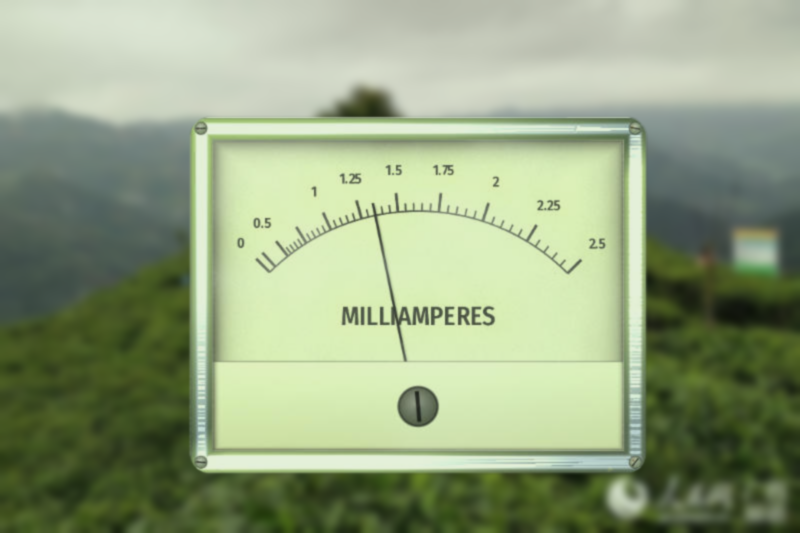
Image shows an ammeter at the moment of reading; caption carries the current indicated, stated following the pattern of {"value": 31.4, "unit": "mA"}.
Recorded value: {"value": 1.35, "unit": "mA"}
